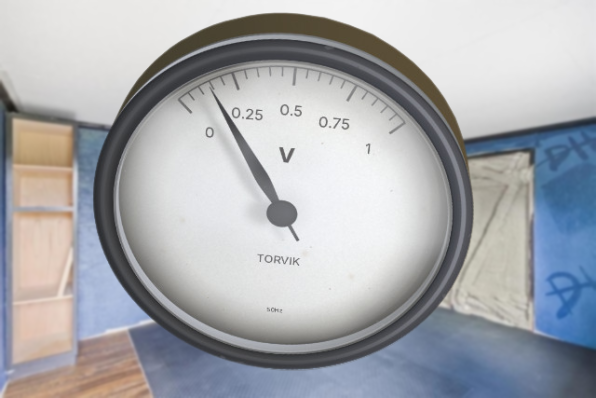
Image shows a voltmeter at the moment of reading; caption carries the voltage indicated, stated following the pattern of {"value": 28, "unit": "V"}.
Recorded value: {"value": 0.15, "unit": "V"}
